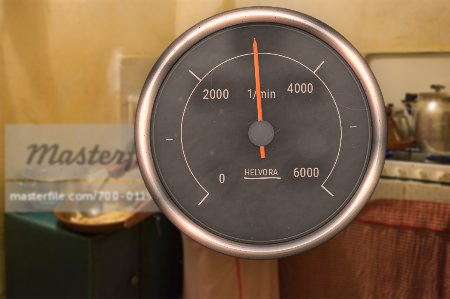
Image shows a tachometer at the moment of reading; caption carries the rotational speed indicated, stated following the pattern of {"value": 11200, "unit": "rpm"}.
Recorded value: {"value": 3000, "unit": "rpm"}
